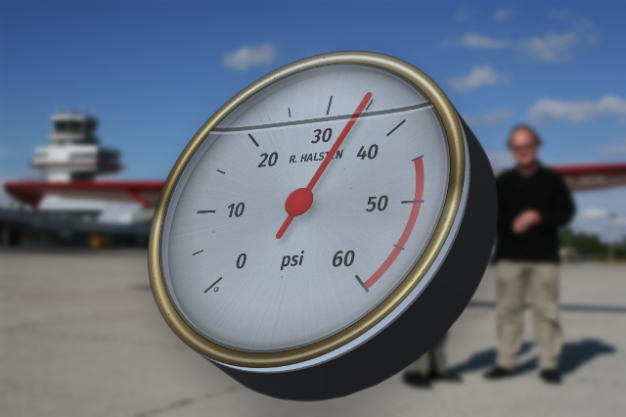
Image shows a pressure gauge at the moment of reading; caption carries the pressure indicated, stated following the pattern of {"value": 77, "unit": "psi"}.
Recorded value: {"value": 35, "unit": "psi"}
